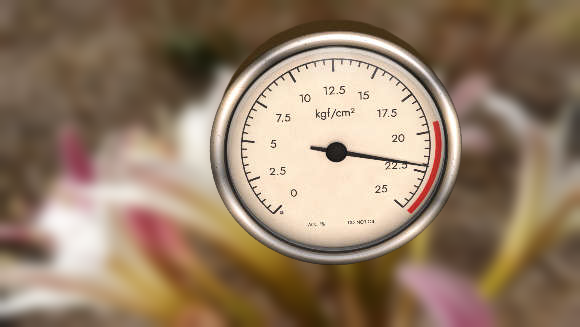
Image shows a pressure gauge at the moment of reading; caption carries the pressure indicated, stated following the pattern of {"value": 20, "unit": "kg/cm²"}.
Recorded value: {"value": 22, "unit": "kg/cm²"}
